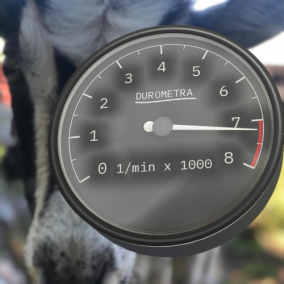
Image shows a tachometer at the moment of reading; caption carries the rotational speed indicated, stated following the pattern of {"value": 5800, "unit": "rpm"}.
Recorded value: {"value": 7250, "unit": "rpm"}
